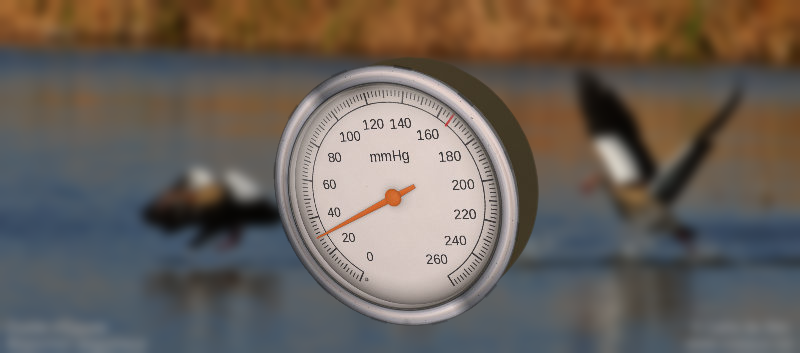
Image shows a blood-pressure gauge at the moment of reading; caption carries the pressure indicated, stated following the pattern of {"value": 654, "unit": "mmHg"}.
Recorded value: {"value": 30, "unit": "mmHg"}
